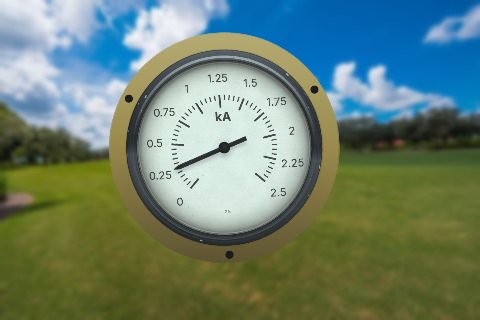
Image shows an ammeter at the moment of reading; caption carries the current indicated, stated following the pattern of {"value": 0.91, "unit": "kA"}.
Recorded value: {"value": 0.25, "unit": "kA"}
